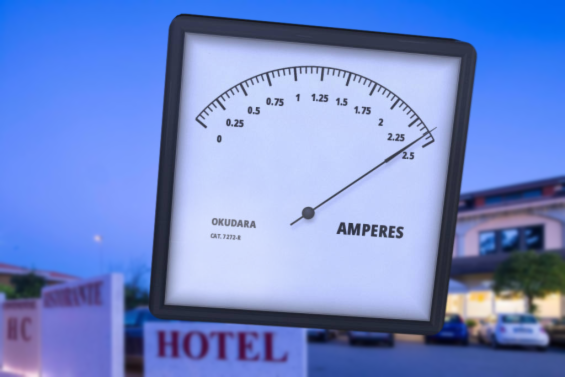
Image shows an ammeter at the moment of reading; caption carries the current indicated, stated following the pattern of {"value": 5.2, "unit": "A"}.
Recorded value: {"value": 2.4, "unit": "A"}
